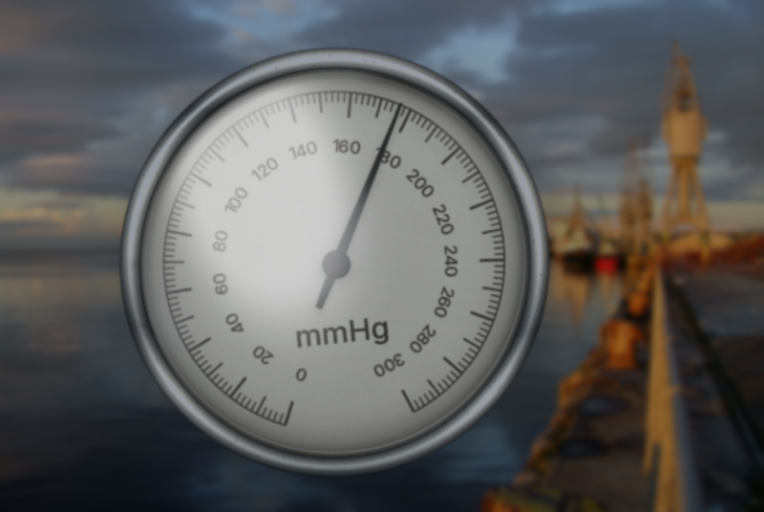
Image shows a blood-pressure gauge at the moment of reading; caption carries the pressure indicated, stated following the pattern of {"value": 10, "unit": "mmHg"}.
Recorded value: {"value": 176, "unit": "mmHg"}
